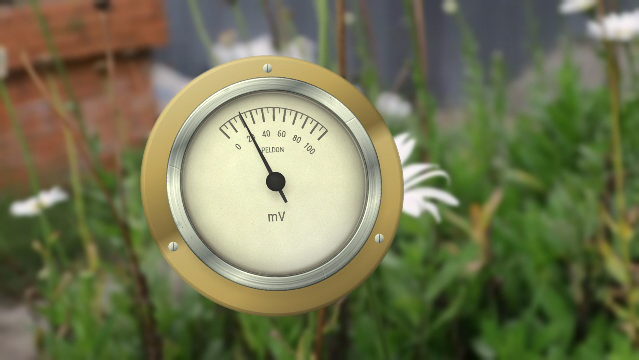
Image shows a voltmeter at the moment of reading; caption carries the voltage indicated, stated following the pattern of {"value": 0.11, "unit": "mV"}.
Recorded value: {"value": 20, "unit": "mV"}
